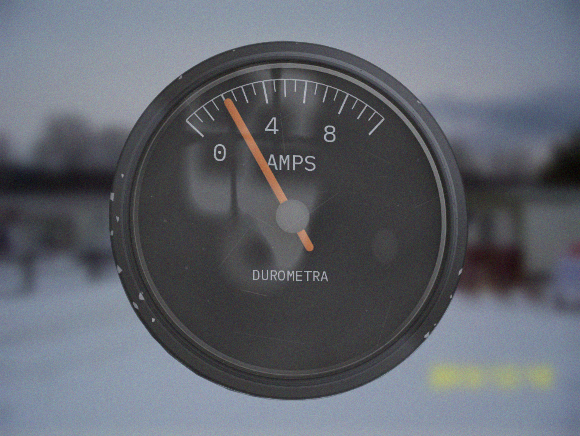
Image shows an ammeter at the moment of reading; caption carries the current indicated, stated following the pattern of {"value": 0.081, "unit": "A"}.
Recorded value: {"value": 2, "unit": "A"}
